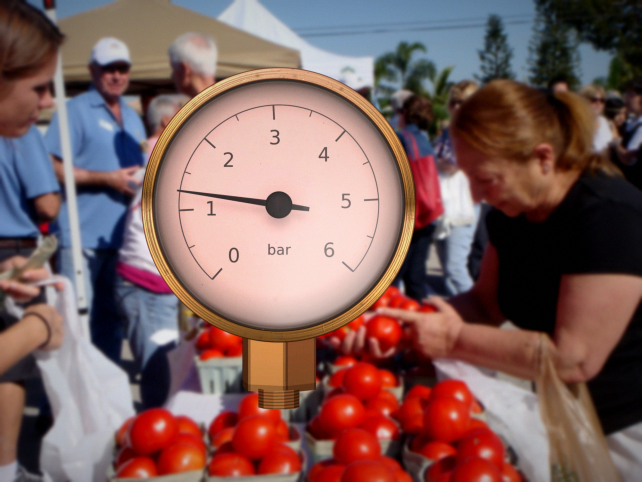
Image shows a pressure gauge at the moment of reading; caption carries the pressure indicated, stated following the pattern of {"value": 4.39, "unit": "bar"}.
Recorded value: {"value": 1.25, "unit": "bar"}
